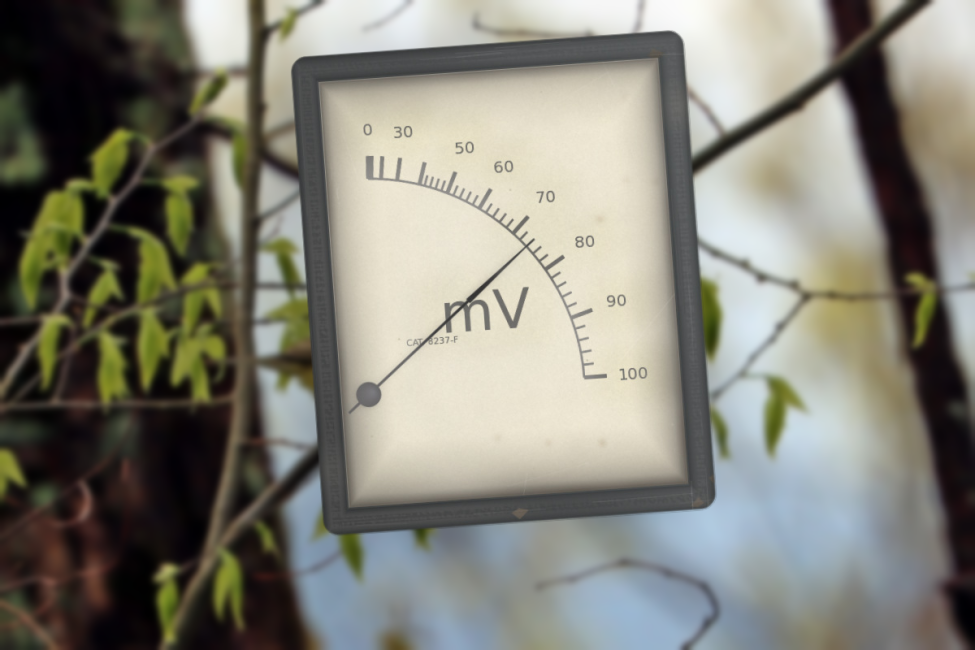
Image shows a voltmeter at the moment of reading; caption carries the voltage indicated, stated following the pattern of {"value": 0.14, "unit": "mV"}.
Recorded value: {"value": 74, "unit": "mV"}
